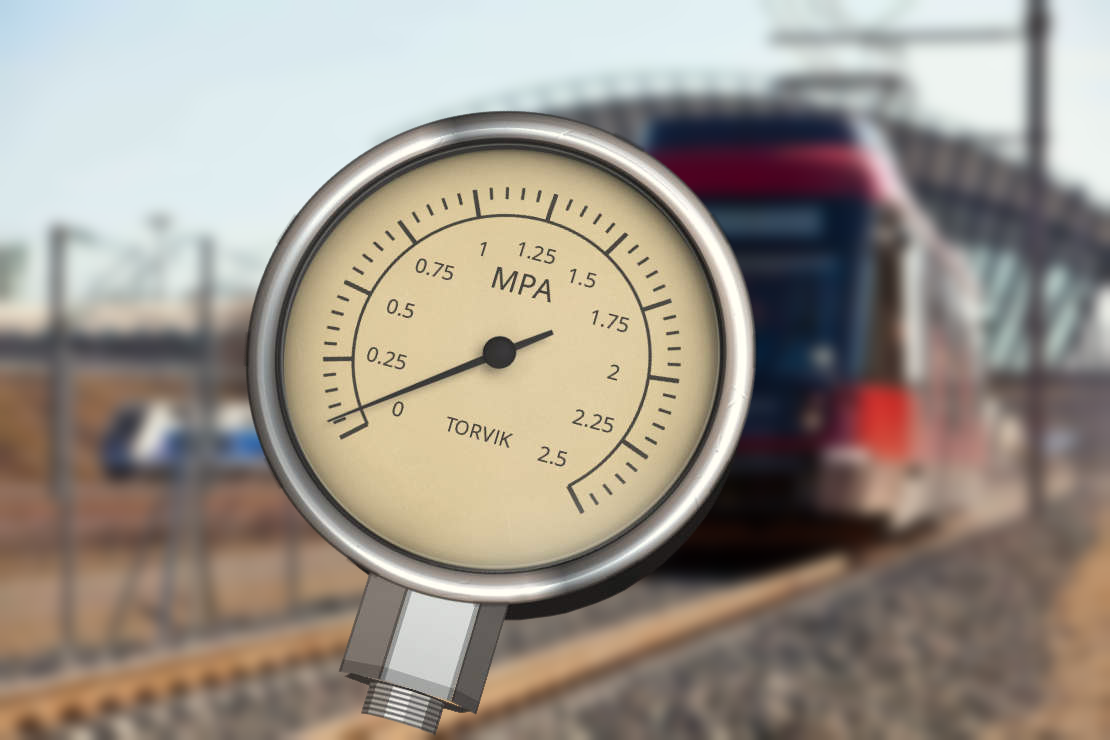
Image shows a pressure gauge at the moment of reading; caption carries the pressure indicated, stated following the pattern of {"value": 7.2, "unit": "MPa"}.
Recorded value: {"value": 0.05, "unit": "MPa"}
